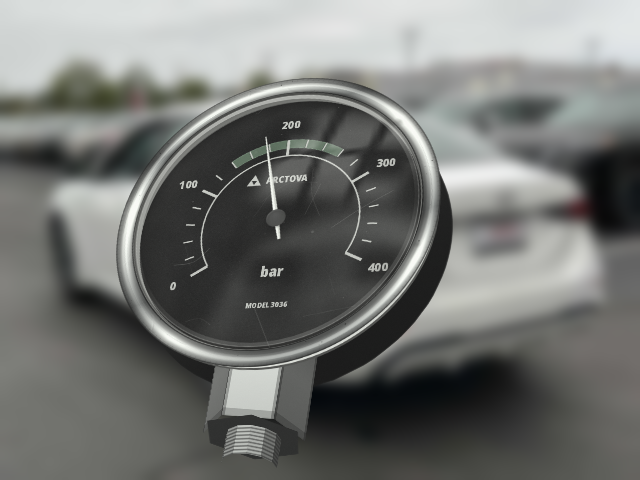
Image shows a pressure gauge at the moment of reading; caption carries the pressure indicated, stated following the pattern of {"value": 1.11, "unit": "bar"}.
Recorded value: {"value": 180, "unit": "bar"}
